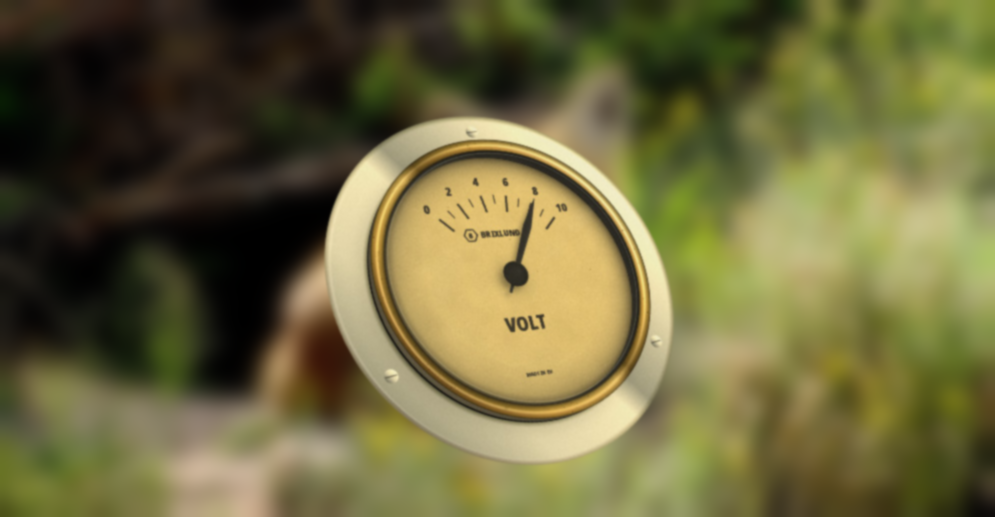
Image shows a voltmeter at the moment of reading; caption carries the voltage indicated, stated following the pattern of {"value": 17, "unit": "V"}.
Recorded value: {"value": 8, "unit": "V"}
